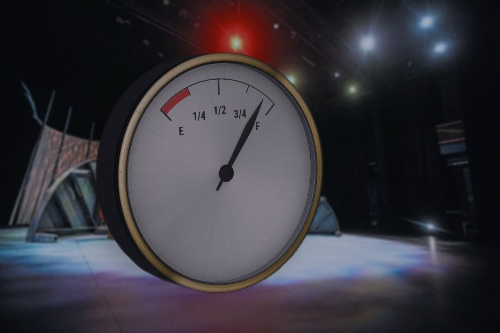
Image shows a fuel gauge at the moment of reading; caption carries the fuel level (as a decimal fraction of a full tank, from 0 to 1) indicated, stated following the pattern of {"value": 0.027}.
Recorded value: {"value": 0.875}
